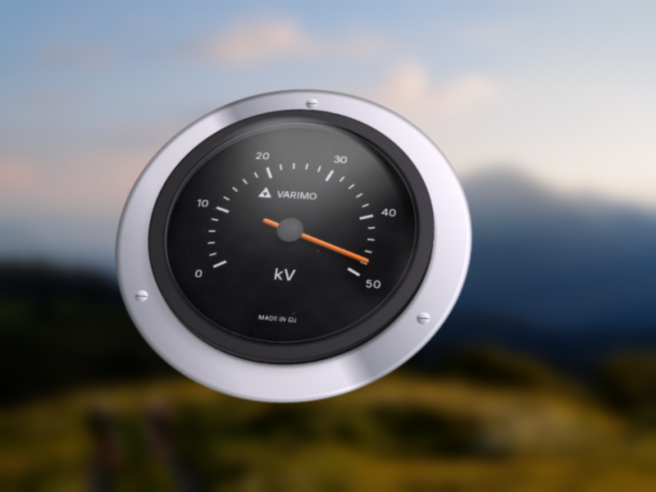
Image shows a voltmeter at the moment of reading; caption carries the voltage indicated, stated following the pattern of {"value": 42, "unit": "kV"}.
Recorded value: {"value": 48, "unit": "kV"}
